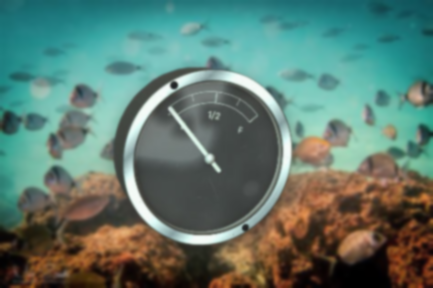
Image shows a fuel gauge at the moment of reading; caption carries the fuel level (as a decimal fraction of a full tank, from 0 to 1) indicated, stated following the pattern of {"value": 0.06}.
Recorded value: {"value": 0}
